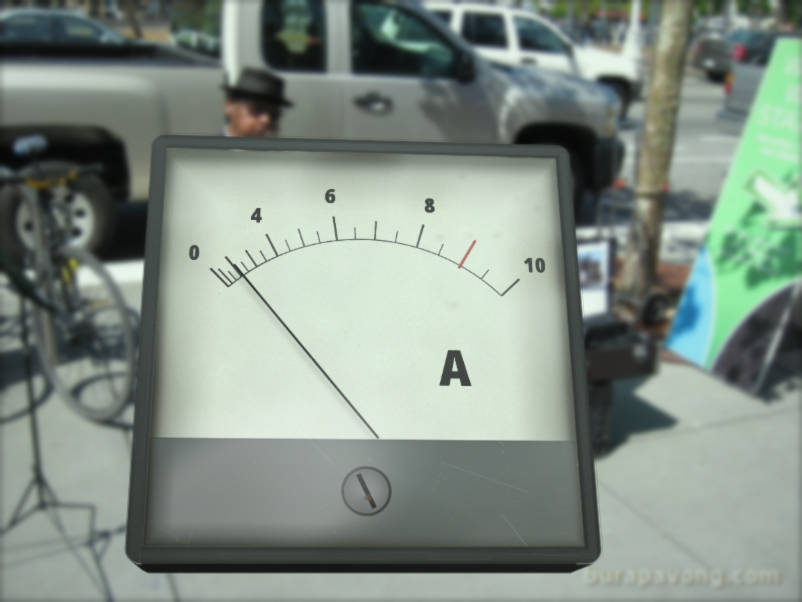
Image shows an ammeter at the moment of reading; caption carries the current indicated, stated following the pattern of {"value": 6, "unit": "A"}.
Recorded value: {"value": 2, "unit": "A"}
